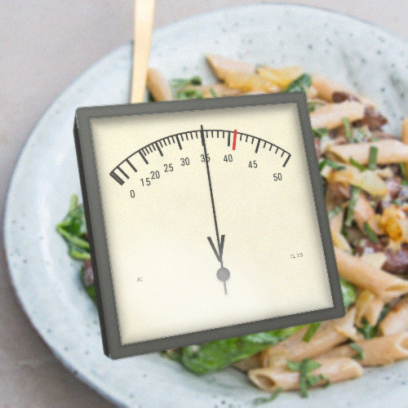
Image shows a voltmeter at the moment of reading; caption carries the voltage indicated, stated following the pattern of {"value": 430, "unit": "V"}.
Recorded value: {"value": 35, "unit": "V"}
